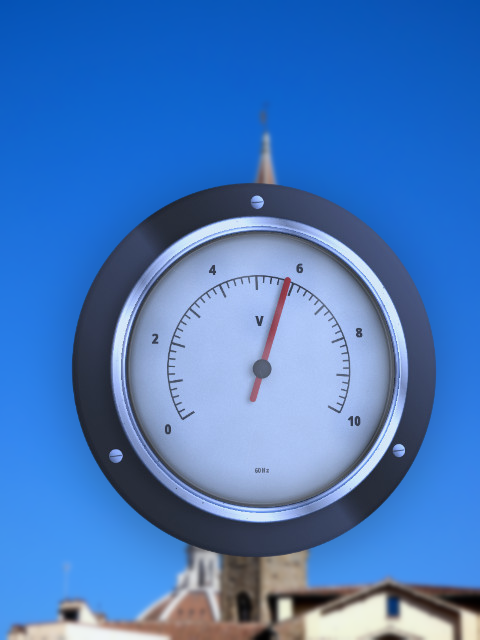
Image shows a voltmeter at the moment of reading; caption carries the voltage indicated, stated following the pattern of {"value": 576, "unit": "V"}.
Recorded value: {"value": 5.8, "unit": "V"}
